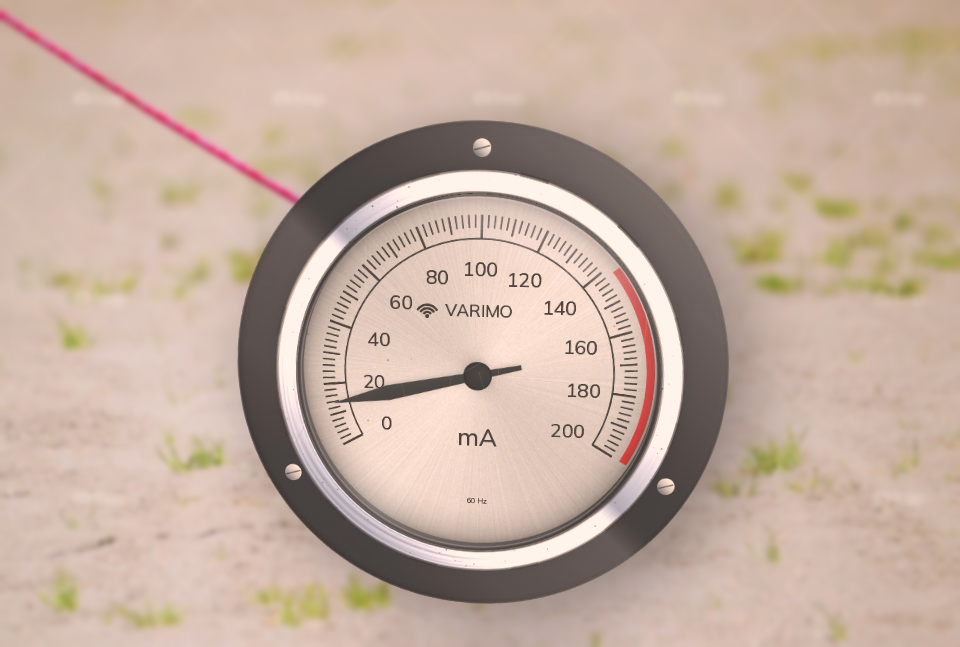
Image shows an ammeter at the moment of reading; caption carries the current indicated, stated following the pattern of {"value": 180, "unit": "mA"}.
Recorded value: {"value": 14, "unit": "mA"}
